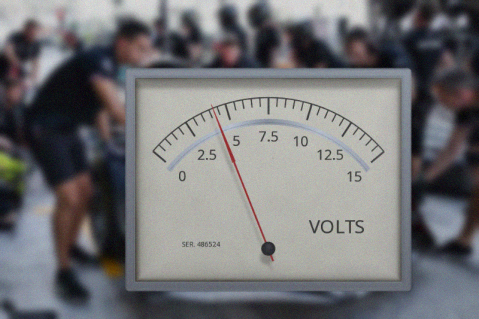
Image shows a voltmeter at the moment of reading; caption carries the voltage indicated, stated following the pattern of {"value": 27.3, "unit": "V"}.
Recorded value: {"value": 4.25, "unit": "V"}
